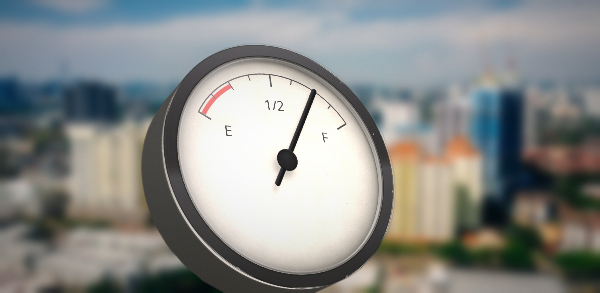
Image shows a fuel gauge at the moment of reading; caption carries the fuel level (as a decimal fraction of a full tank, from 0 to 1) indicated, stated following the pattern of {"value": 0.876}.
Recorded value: {"value": 0.75}
